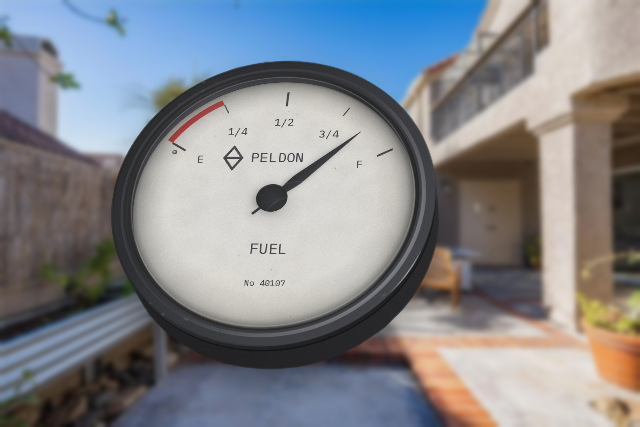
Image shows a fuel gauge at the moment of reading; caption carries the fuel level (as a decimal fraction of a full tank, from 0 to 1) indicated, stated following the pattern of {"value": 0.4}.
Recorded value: {"value": 0.875}
